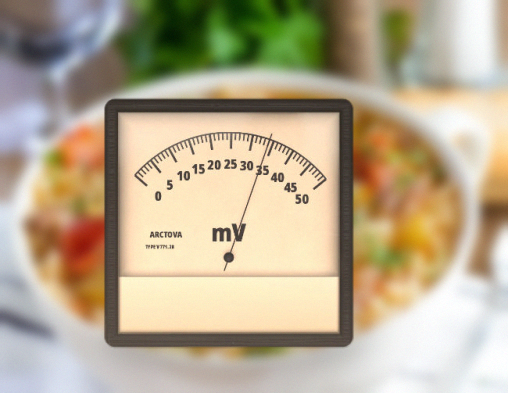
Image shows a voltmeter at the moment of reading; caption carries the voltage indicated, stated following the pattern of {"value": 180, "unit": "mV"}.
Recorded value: {"value": 34, "unit": "mV"}
